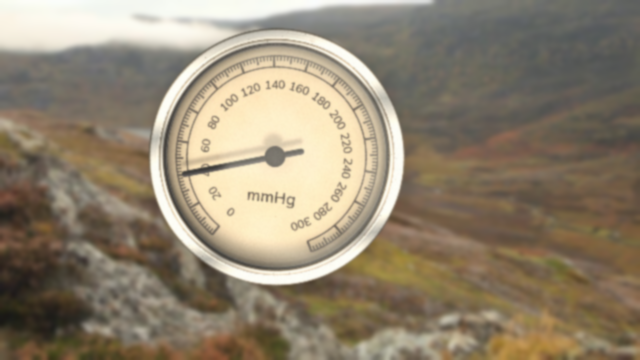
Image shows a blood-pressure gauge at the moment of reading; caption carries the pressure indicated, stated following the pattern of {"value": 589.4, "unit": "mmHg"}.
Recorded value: {"value": 40, "unit": "mmHg"}
